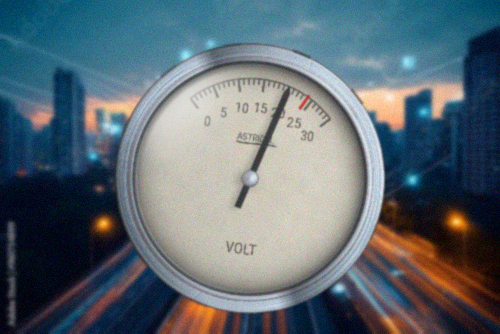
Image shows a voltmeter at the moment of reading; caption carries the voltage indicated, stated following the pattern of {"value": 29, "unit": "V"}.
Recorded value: {"value": 20, "unit": "V"}
